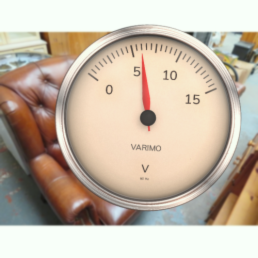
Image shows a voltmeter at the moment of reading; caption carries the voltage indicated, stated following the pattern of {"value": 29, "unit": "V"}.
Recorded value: {"value": 6, "unit": "V"}
